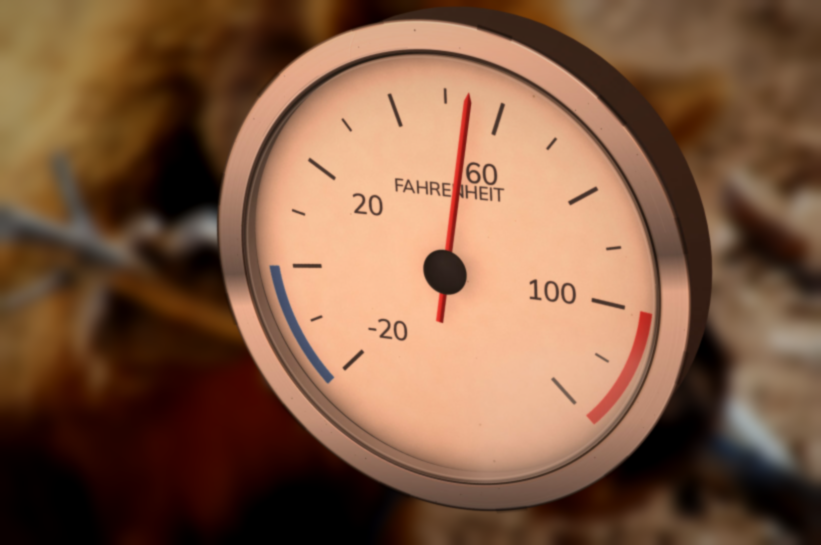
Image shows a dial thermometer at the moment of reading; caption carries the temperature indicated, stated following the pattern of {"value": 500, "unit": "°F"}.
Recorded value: {"value": 55, "unit": "°F"}
